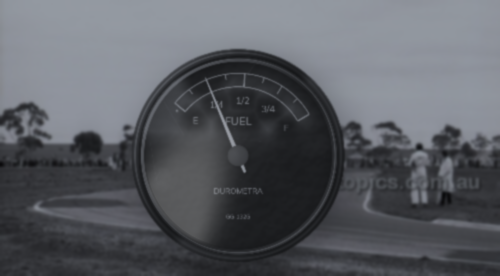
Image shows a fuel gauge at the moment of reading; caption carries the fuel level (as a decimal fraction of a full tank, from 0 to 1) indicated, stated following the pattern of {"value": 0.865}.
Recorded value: {"value": 0.25}
